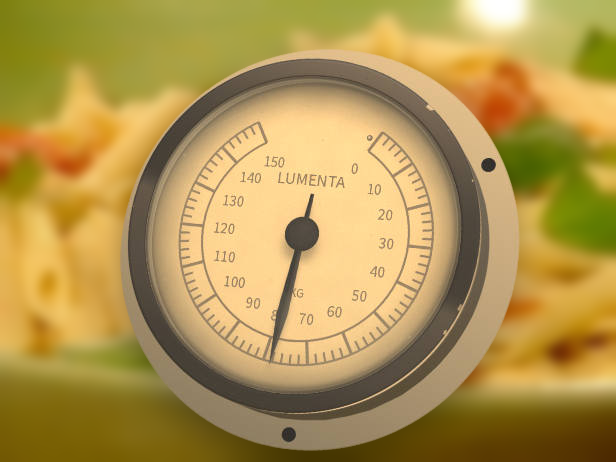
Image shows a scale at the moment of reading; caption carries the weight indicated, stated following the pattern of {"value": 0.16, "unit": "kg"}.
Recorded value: {"value": 78, "unit": "kg"}
